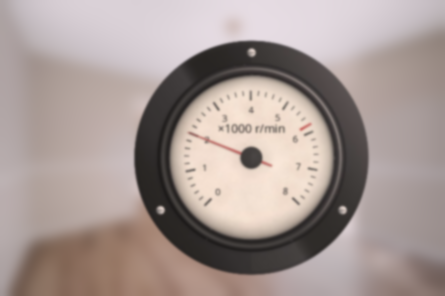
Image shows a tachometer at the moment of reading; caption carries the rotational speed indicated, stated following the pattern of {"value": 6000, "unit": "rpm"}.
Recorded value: {"value": 2000, "unit": "rpm"}
